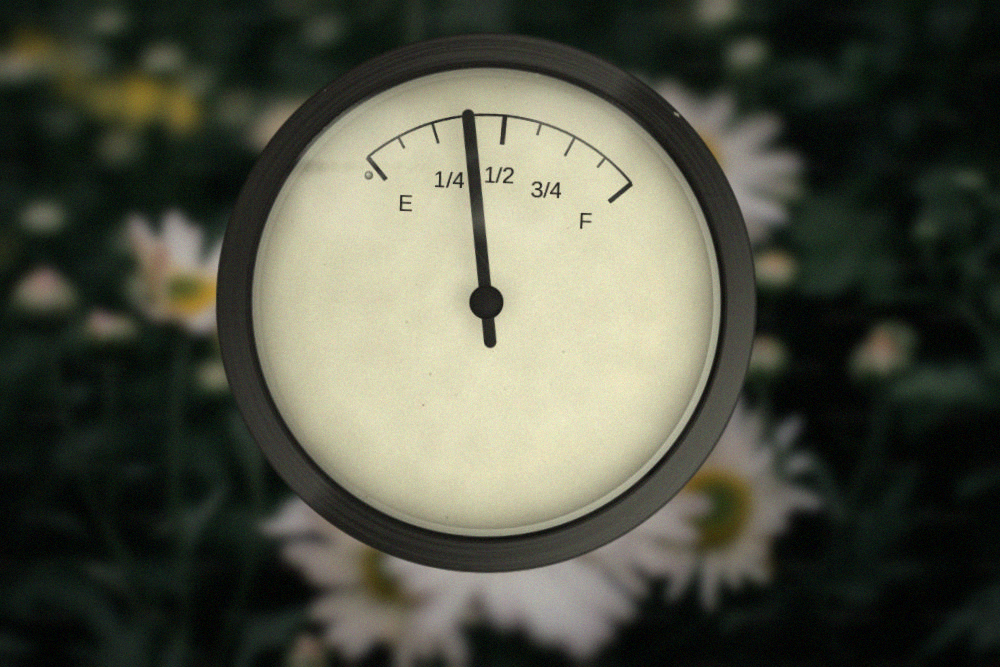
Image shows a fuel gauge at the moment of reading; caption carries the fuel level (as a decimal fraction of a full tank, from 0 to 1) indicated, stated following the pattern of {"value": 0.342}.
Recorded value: {"value": 0.375}
